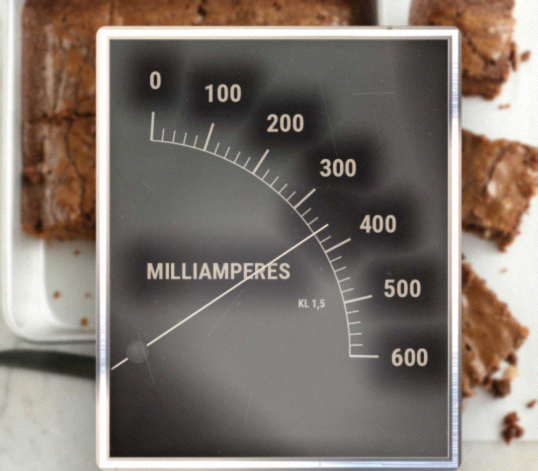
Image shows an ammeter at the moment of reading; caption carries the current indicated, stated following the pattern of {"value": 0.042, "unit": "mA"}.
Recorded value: {"value": 360, "unit": "mA"}
